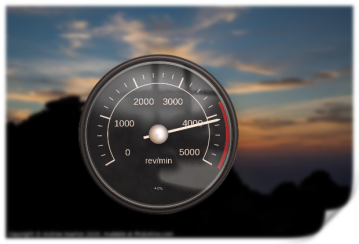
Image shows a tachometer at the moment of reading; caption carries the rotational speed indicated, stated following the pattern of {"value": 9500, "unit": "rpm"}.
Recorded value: {"value": 4100, "unit": "rpm"}
